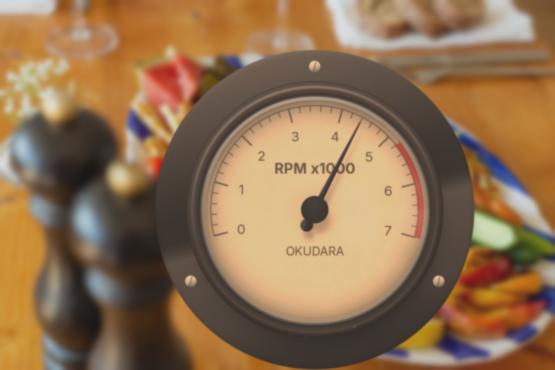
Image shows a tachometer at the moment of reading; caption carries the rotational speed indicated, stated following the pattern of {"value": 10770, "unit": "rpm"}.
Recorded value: {"value": 4400, "unit": "rpm"}
